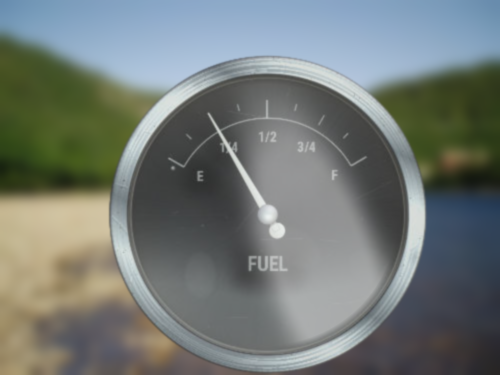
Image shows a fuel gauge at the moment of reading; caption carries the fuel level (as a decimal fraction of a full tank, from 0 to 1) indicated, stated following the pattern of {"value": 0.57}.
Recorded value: {"value": 0.25}
